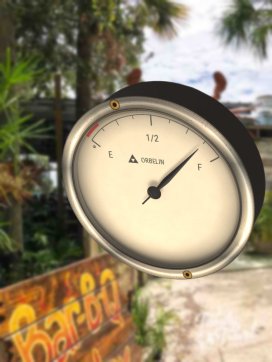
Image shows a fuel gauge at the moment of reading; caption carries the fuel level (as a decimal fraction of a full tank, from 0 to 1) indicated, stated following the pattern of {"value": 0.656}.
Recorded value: {"value": 0.875}
